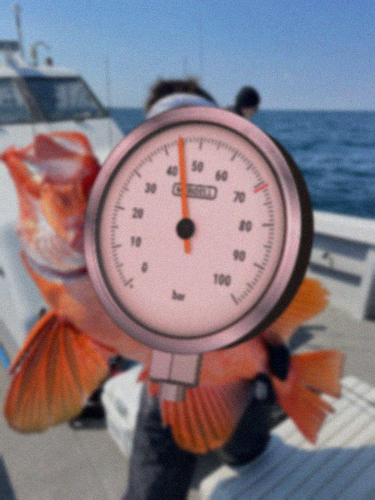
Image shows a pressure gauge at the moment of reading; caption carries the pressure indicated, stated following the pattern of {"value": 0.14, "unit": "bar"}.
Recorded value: {"value": 45, "unit": "bar"}
